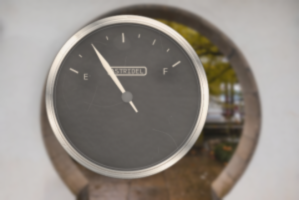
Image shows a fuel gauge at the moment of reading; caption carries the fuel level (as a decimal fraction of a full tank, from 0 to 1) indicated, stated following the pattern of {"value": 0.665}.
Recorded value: {"value": 0.25}
